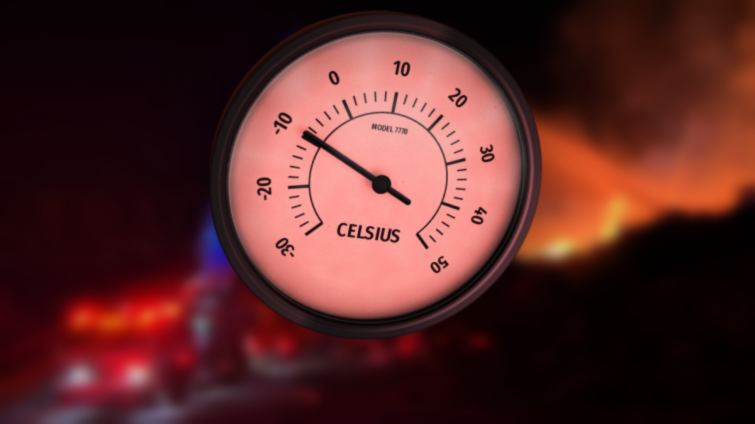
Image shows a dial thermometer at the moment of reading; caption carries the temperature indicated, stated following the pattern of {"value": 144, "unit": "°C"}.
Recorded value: {"value": -9, "unit": "°C"}
